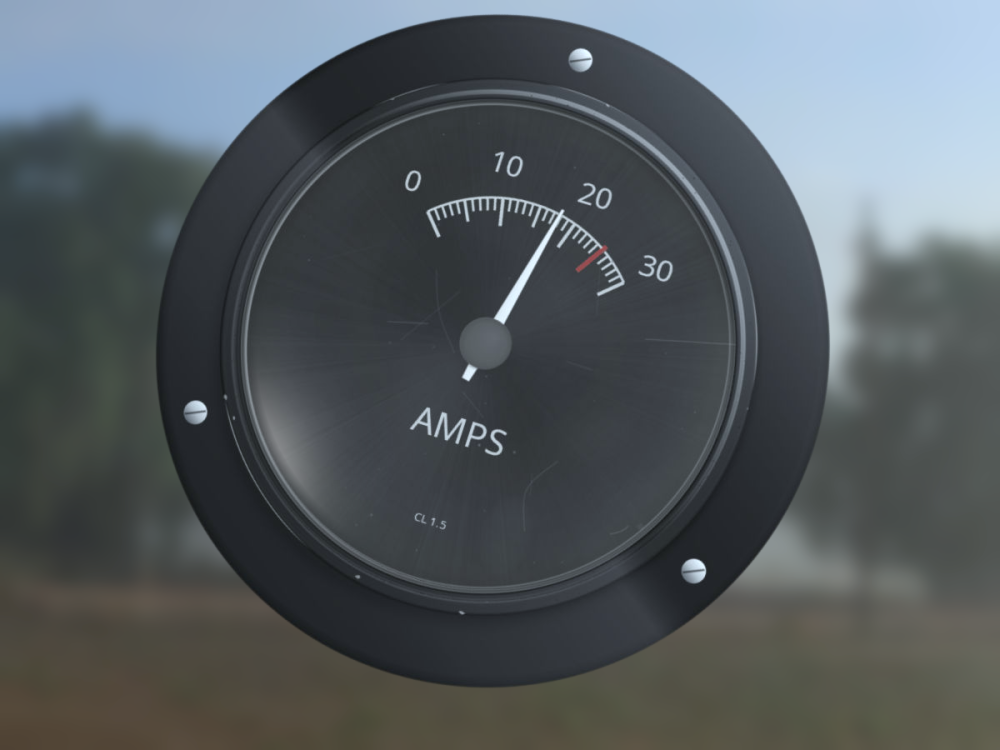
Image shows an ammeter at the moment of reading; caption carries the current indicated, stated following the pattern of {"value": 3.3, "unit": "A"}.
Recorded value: {"value": 18, "unit": "A"}
